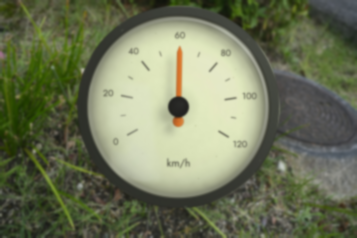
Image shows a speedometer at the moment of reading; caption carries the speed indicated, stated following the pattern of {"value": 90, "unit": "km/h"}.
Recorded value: {"value": 60, "unit": "km/h"}
